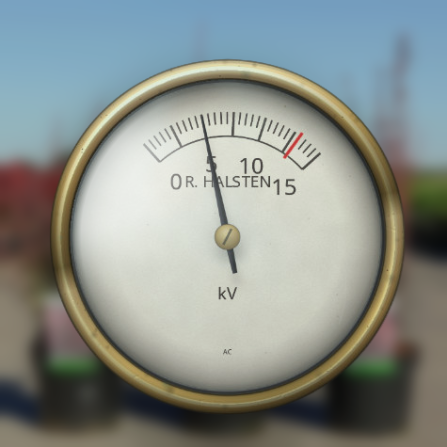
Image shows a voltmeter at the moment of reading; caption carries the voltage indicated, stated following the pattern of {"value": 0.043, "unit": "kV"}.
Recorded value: {"value": 5, "unit": "kV"}
